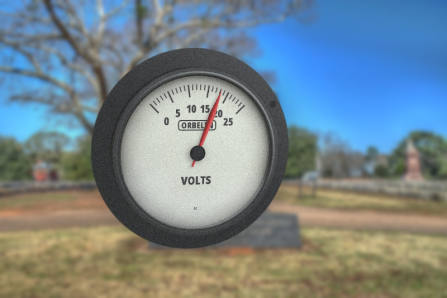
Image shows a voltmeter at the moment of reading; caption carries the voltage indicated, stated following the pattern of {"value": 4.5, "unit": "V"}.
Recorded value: {"value": 18, "unit": "V"}
